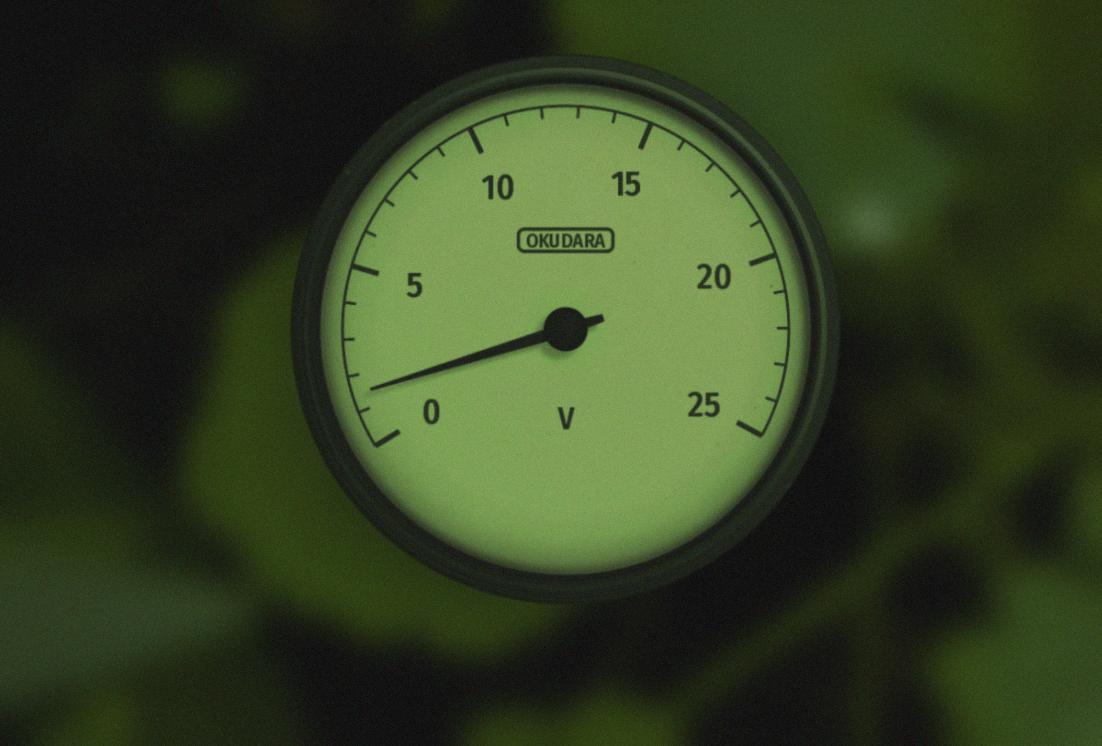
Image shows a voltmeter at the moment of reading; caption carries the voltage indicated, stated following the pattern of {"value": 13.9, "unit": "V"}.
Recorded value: {"value": 1.5, "unit": "V"}
